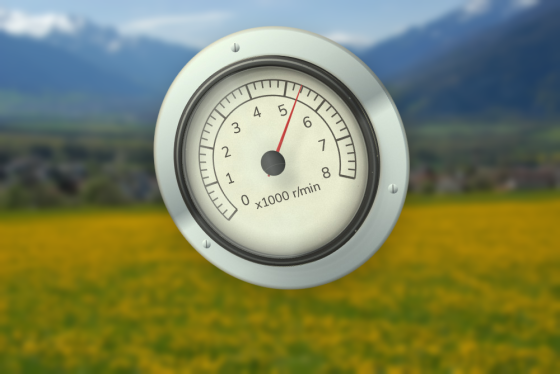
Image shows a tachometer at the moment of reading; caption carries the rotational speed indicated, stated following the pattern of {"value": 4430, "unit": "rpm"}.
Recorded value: {"value": 5400, "unit": "rpm"}
